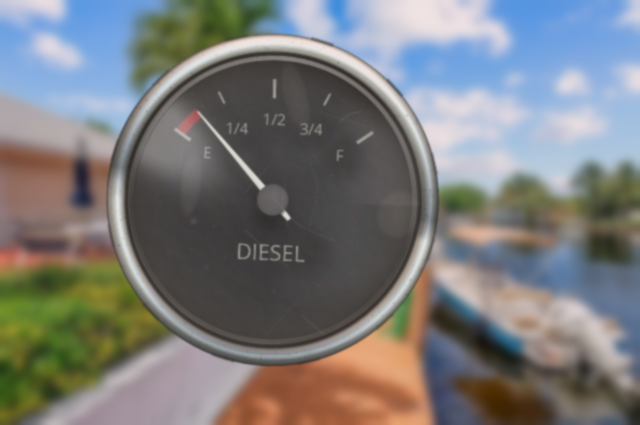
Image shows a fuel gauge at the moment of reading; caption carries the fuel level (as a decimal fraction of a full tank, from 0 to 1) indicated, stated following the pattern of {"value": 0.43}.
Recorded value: {"value": 0.125}
